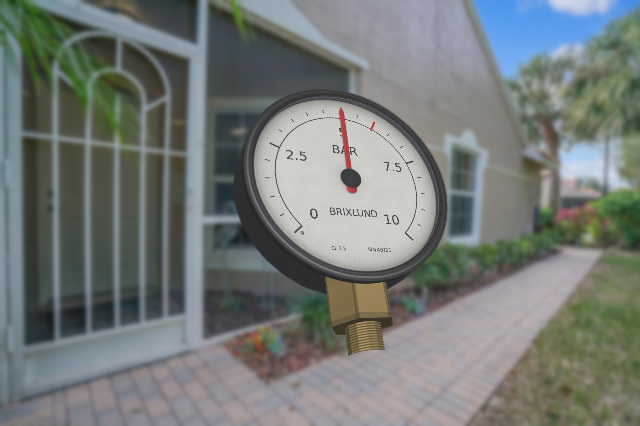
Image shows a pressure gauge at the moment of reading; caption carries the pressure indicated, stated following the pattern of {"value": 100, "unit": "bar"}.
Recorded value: {"value": 5, "unit": "bar"}
